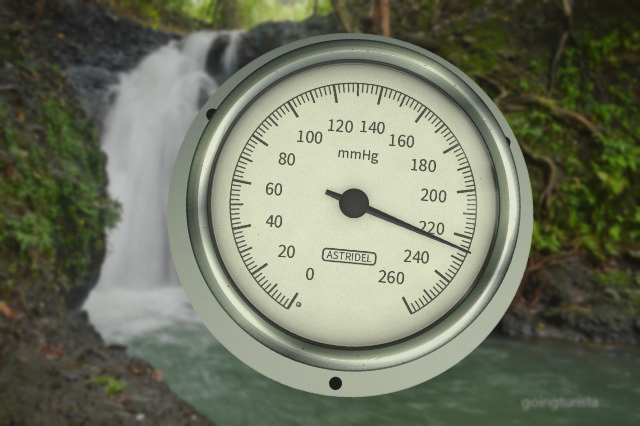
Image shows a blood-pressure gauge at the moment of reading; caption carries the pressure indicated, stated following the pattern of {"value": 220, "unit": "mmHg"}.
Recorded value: {"value": 226, "unit": "mmHg"}
